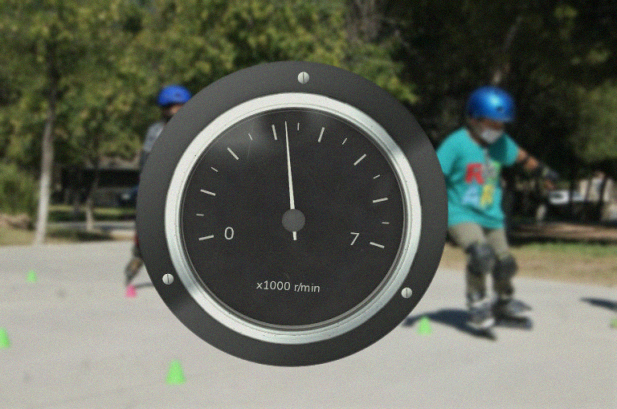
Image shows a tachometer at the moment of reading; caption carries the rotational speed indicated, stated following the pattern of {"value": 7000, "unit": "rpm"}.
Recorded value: {"value": 3250, "unit": "rpm"}
